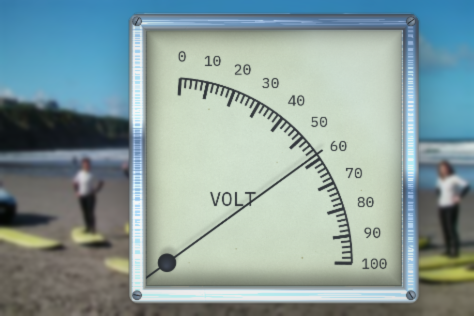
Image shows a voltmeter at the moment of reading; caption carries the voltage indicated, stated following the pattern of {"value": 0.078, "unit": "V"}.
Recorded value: {"value": 58, "unit": "V"}
